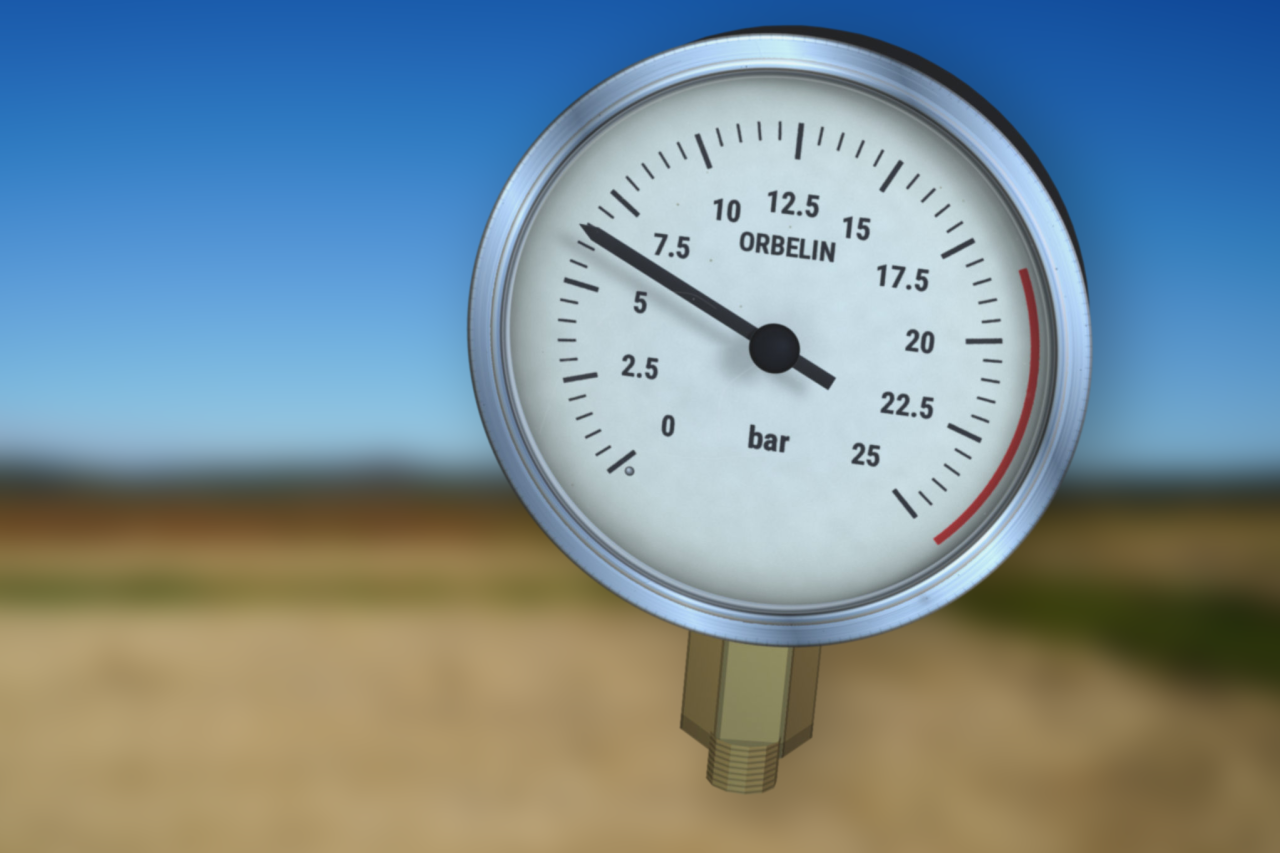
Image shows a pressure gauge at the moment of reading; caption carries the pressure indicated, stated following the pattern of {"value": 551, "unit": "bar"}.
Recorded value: {"value": 6.5, "unit": "bar"}
